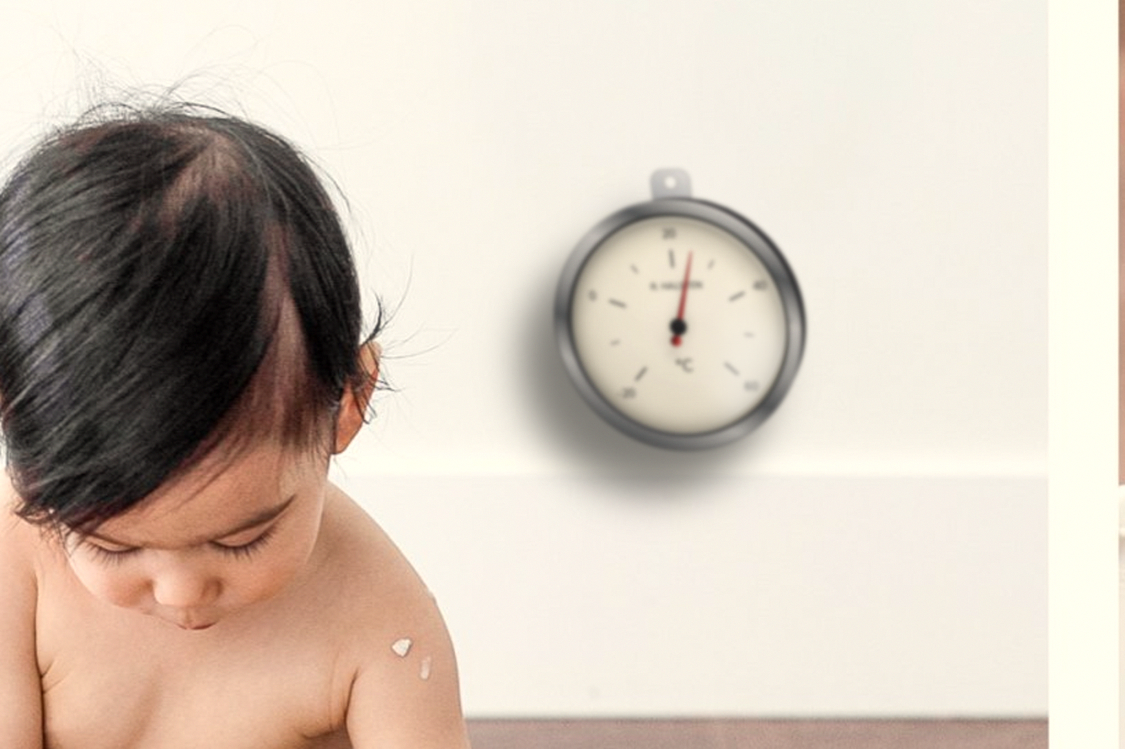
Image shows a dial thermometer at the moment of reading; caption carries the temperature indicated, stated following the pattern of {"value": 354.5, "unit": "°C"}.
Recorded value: {"value": 25, "unit": "°C"}
